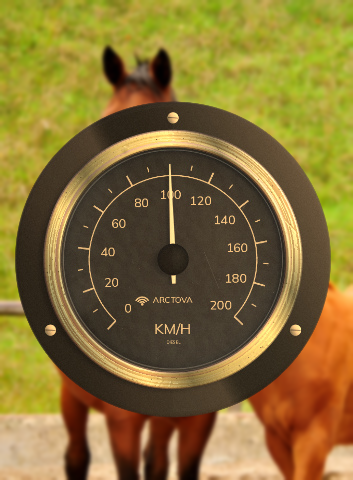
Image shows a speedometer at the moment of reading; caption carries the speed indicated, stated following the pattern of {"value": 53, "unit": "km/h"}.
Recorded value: {"value": 100, "unit": "km/h"}
